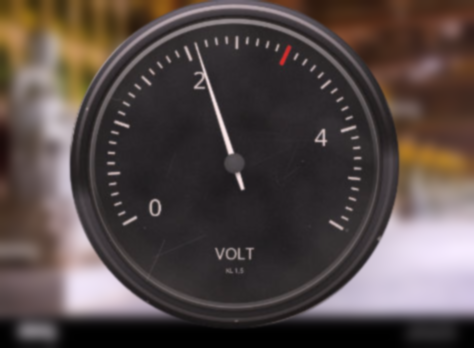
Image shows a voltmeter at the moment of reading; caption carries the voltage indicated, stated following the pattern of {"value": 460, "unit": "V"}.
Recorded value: {"value": 2.1, "unit": "V"}
